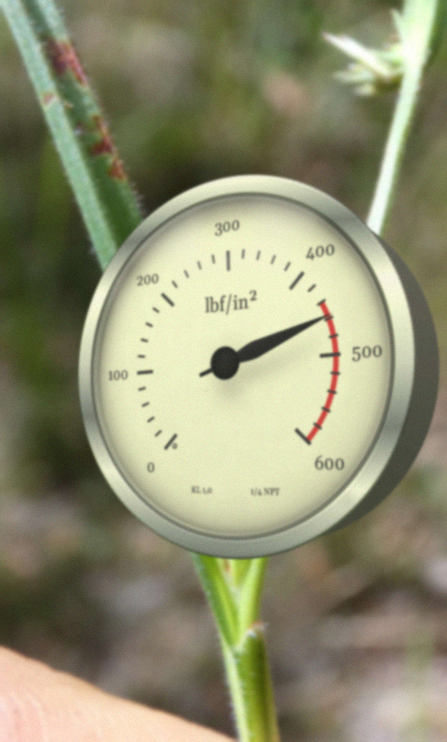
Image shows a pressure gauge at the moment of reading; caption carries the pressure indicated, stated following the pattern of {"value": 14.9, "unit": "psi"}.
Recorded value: {"value": 460, "unit": "psi"}
